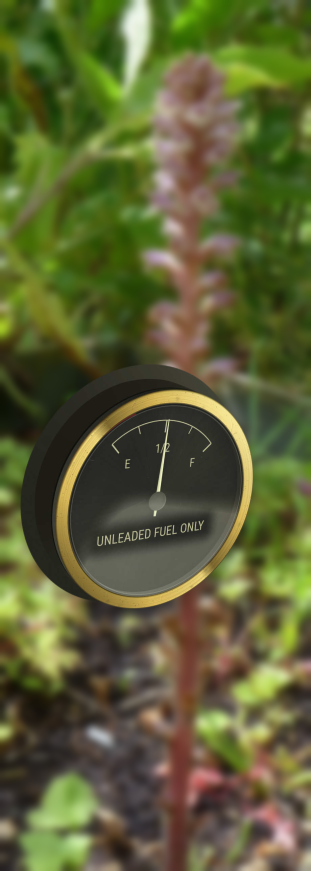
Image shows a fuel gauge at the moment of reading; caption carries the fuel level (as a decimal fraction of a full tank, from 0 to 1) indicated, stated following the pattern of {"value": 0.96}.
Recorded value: {"value": 0.5}
